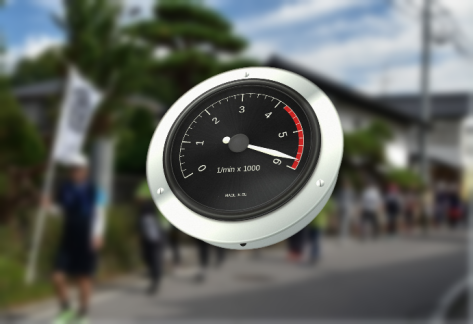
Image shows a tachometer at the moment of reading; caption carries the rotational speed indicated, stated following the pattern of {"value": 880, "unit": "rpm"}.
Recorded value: {"value": 5800, "unit": "rpm"}
